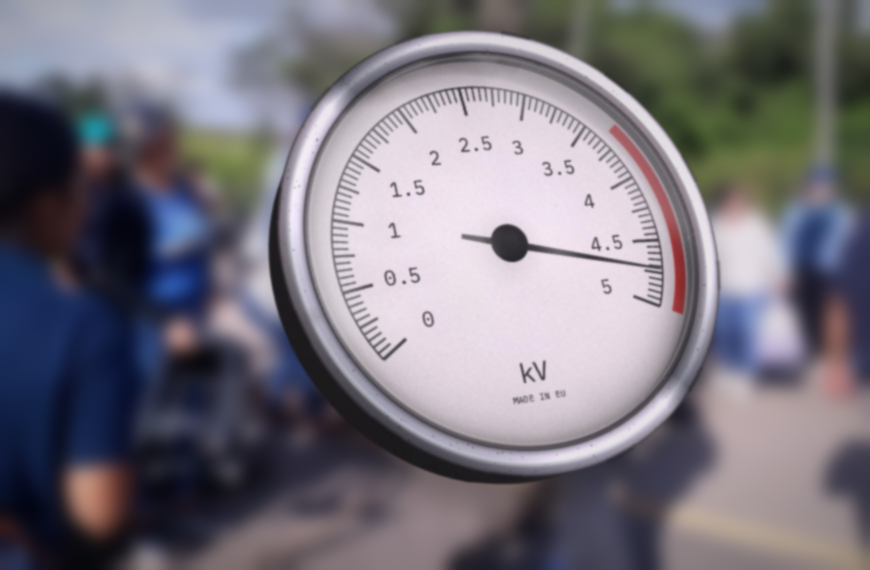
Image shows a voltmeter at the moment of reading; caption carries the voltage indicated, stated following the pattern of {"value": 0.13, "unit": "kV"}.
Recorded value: {"value": 4.75, "unit": "kV"}
